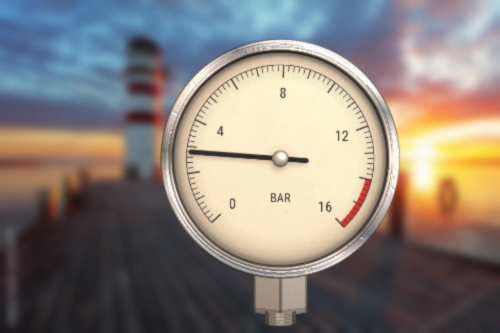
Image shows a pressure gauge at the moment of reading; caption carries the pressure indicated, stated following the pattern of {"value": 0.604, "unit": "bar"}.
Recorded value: {"value": 2.8, "unit": "bar"}
